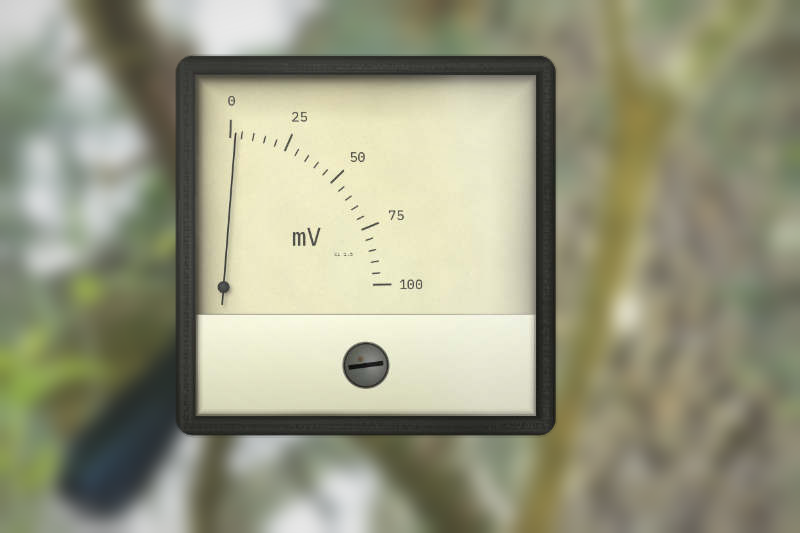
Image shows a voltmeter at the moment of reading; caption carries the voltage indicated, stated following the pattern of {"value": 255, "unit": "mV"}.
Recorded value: {"value": 2.5, "unit": "mV"}
